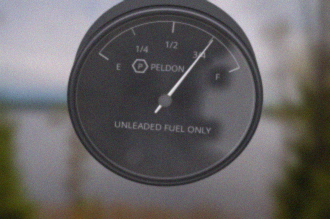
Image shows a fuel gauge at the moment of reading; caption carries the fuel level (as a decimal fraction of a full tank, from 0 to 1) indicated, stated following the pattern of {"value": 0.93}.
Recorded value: {"value": 0.75}
